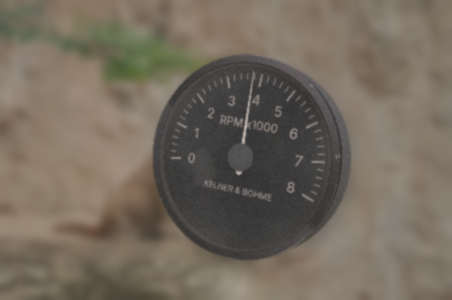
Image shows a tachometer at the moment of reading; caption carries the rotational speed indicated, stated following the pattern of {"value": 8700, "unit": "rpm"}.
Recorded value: {"value": 3800, "unit": "rpm"}
